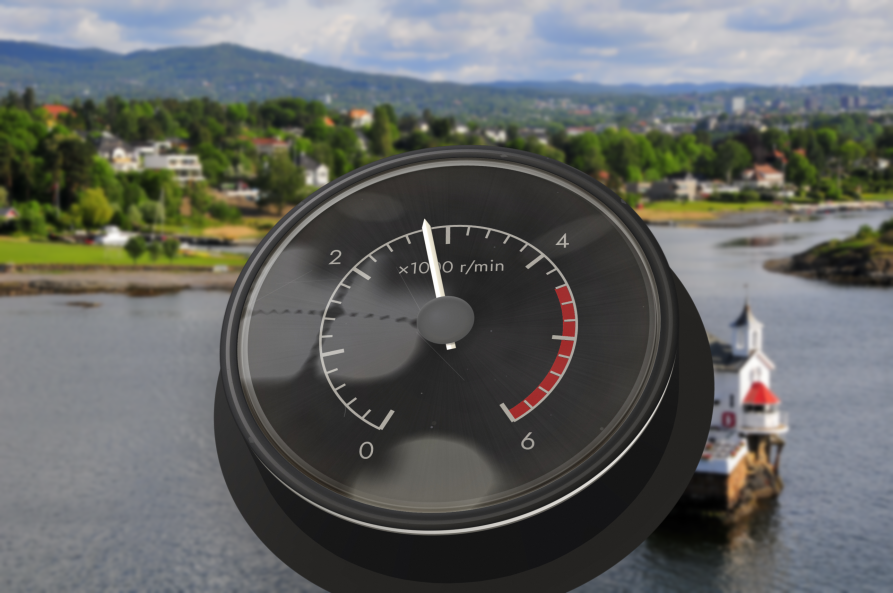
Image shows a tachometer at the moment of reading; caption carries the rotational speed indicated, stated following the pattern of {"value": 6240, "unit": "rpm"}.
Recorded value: {"value": 2800, "unit": "rpm"}
